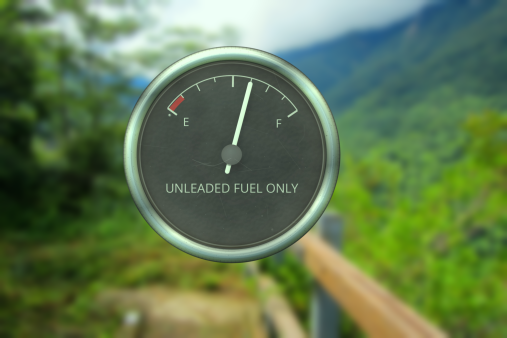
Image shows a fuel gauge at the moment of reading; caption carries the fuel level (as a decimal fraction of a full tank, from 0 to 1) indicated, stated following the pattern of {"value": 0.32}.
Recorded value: {"value": 0.625}
